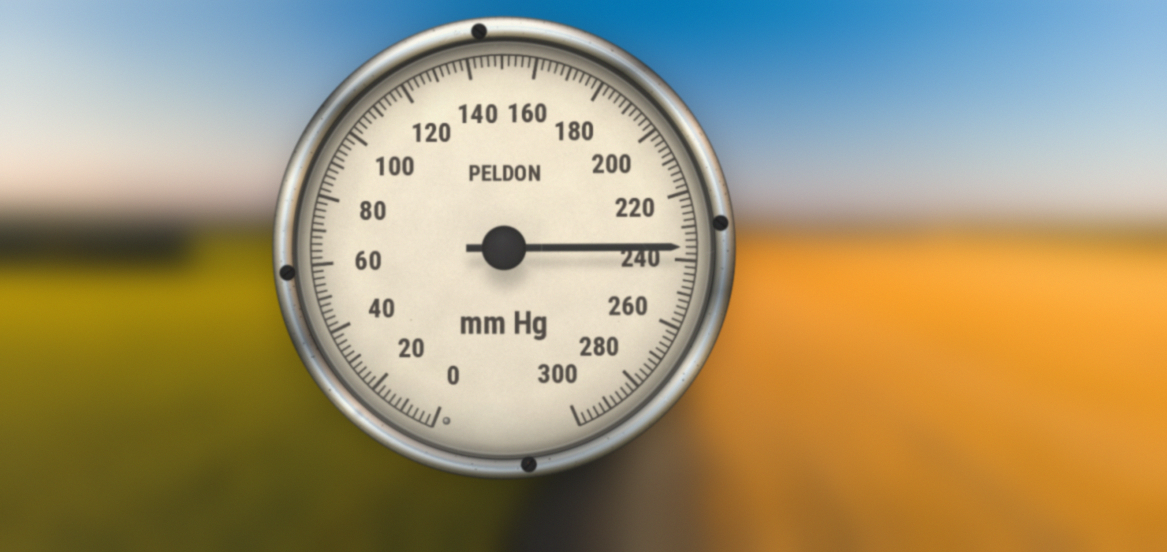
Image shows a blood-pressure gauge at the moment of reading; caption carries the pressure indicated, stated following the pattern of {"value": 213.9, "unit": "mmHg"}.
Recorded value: {"value": 236, "unit": "mmHg"}
